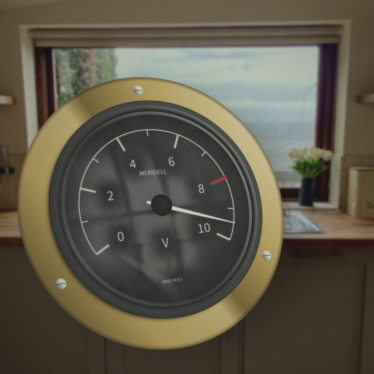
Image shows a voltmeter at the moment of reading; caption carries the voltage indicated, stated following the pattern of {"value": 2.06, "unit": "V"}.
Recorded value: {"value": 9.5, "unit": "V"}
